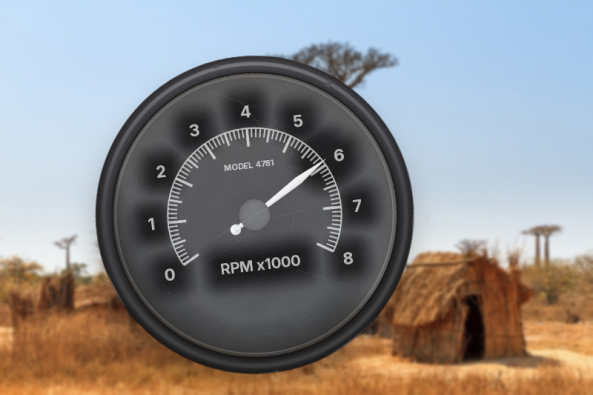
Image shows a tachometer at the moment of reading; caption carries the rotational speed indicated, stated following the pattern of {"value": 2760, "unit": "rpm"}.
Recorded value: {"value": 5900, "unit": "rpm"}
